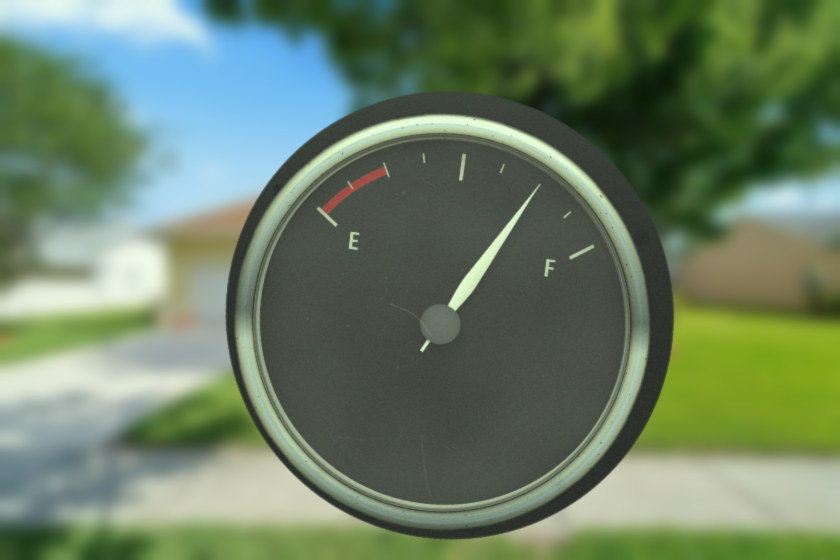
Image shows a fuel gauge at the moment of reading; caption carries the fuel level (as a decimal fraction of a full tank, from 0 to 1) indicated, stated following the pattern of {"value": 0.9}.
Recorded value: {"value": 0.75}
